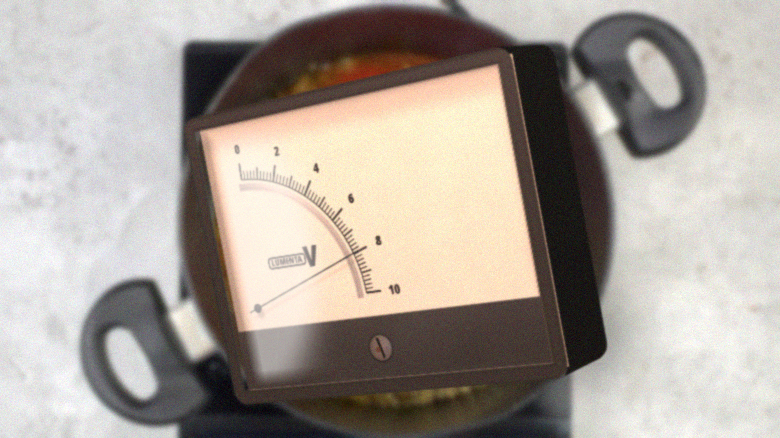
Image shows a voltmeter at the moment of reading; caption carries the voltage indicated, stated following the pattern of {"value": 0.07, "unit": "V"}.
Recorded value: {"value": 8, "unit": "V"}
